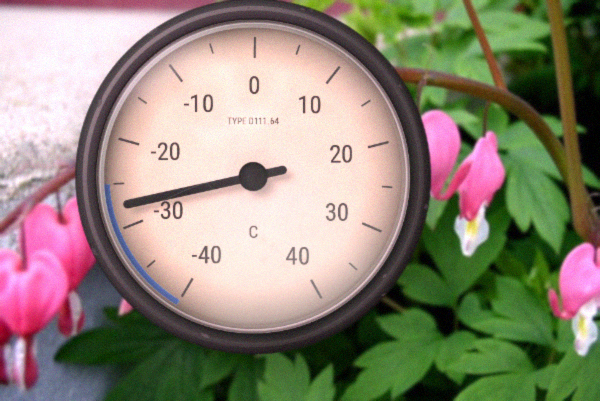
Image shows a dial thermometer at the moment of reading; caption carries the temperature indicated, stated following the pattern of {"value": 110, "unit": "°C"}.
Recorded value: {"value": -27.5, "unit": "°C"}
